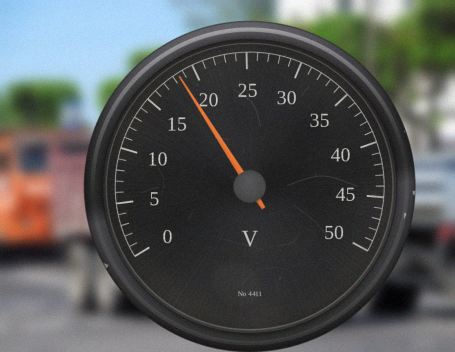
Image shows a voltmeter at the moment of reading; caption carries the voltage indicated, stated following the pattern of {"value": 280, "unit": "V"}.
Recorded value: {"value": 18.5, "unit": "V"}
